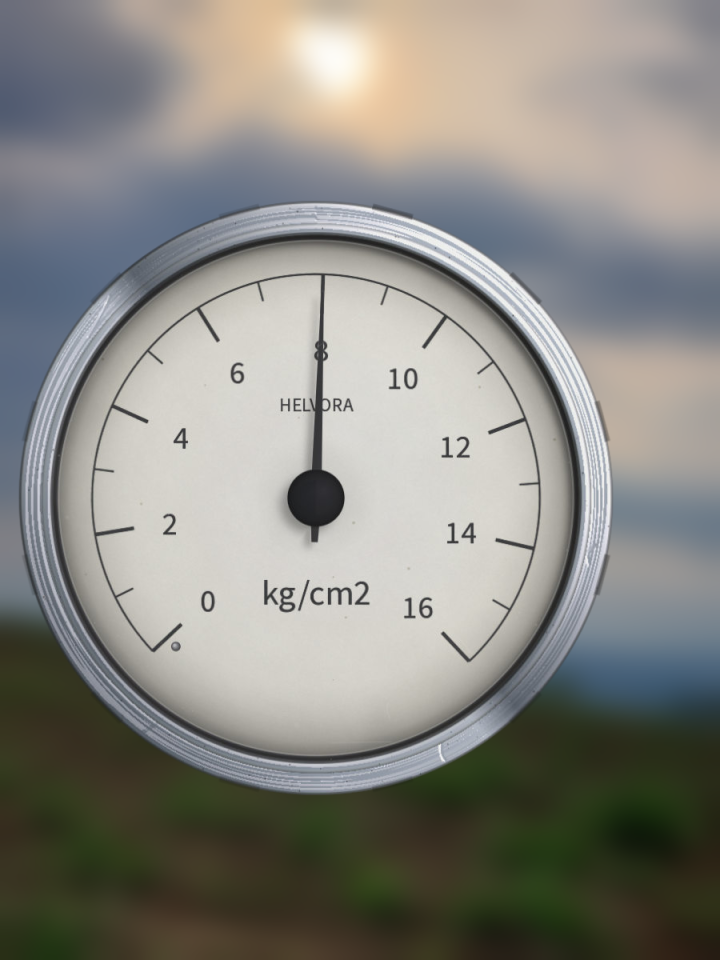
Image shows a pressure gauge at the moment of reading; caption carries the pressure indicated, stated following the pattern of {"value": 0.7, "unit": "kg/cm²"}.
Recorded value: {"value": 8, "unit": "kg/cm²"}
